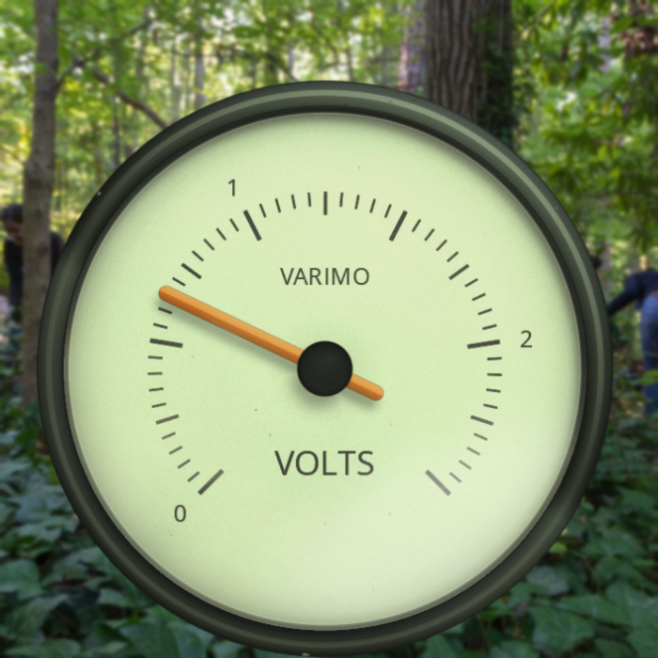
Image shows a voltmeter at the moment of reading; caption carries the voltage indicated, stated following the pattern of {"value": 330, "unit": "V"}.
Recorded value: {"value": 0.65, "unit": "V"}
